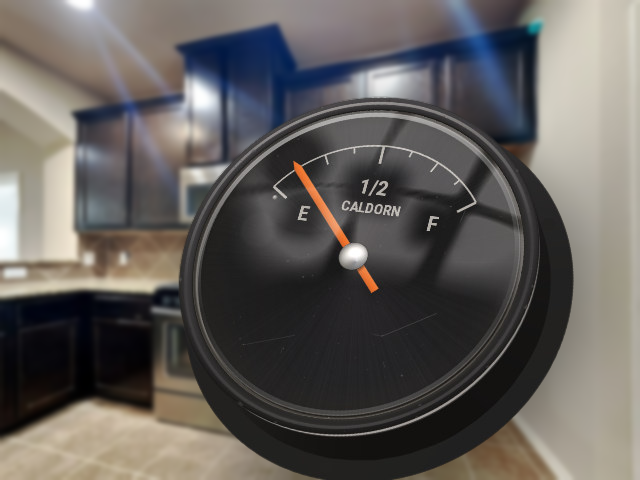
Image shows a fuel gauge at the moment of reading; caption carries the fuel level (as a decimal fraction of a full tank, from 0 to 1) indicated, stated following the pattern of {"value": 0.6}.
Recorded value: {"value": 0.125}
